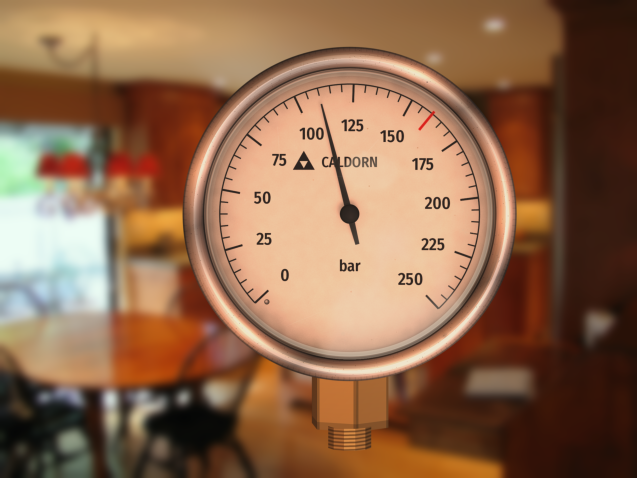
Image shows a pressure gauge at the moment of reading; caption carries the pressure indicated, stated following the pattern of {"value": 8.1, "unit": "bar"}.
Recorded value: {"value": 110, "unit": "bar"}
